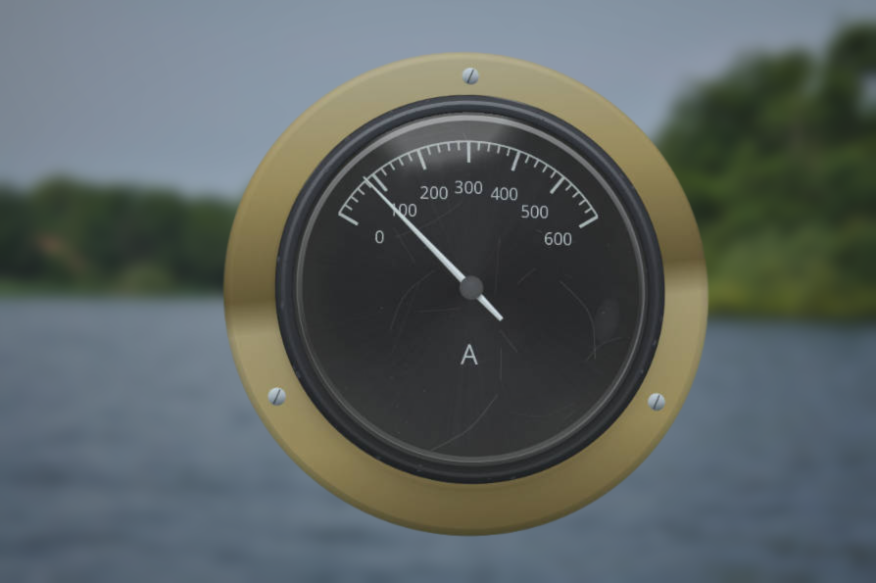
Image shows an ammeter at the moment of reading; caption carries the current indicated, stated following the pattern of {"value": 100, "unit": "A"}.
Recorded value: {"value": 80, "unit": "A"}
